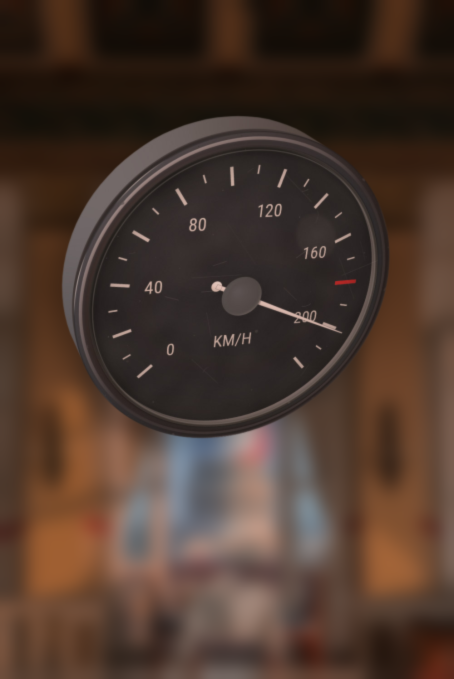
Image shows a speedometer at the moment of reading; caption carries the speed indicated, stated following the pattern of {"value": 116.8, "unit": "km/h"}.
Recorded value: {"value": 200, "unit": "km/h"}
